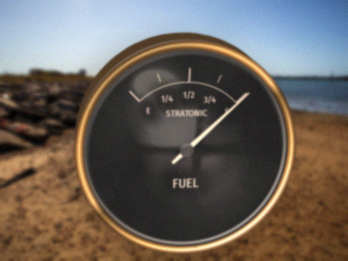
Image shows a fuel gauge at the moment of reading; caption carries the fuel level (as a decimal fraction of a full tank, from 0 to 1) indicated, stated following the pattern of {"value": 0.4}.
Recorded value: {"value": 1}
